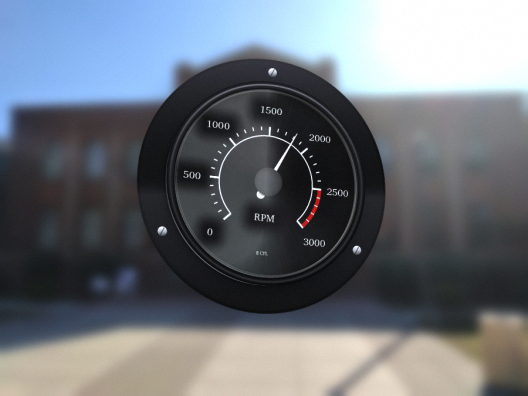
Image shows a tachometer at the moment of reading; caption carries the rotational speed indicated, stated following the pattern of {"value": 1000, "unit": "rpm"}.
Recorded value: {"value": 1800, "unit": "rpm"}
